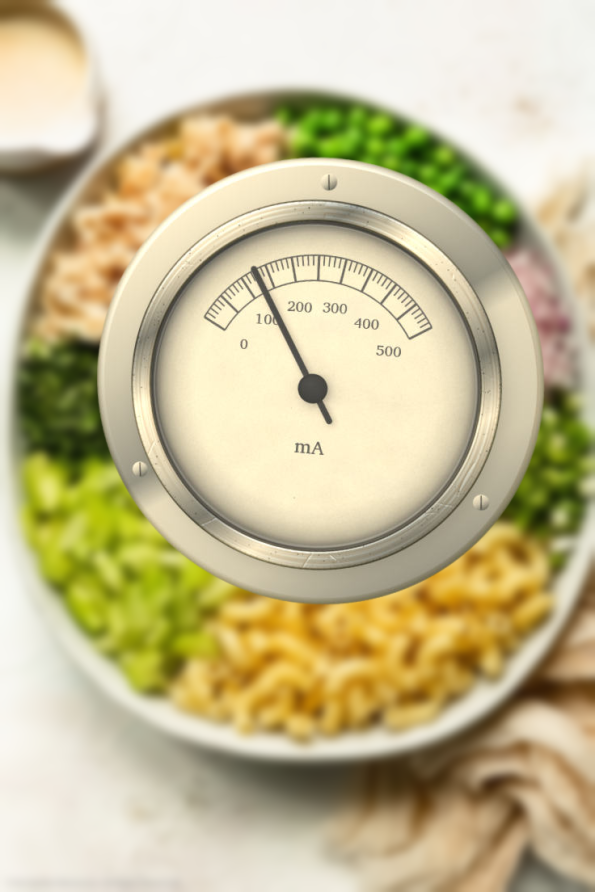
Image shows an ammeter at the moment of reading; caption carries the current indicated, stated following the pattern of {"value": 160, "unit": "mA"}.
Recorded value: {"value": 130, "unit": "mA"}
